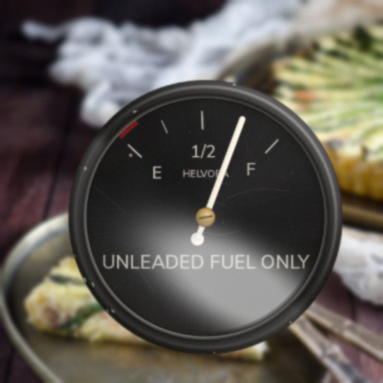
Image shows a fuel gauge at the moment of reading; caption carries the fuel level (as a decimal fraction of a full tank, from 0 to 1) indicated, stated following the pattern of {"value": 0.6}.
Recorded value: {"value": 0.75}
